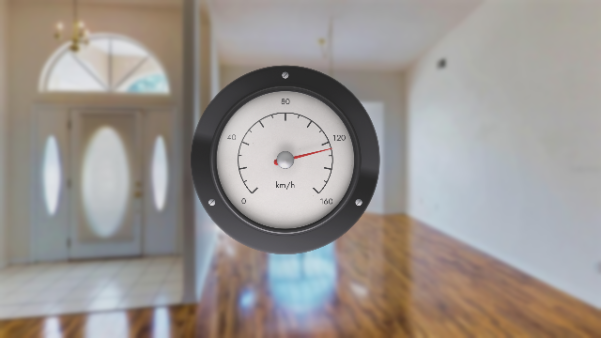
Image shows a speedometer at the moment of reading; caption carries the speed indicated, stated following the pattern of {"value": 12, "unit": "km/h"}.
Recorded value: {"value": 125, "unit": "km/h"}
